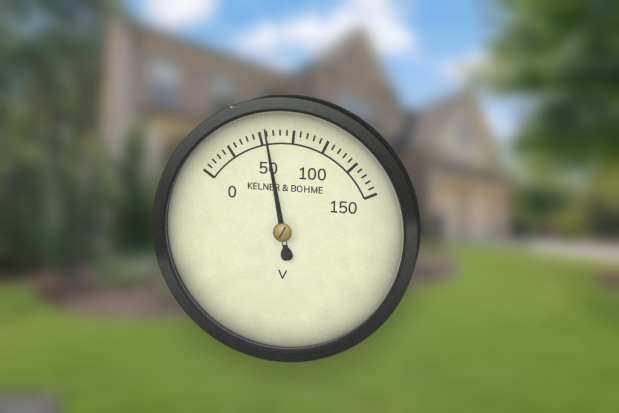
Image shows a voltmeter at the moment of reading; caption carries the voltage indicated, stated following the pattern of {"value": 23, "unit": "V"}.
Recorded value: {"value": 55, "unit": "V"}
